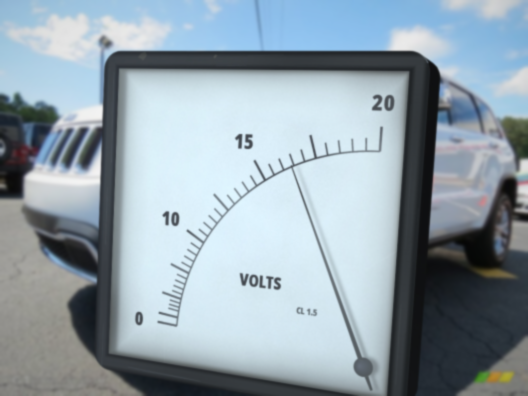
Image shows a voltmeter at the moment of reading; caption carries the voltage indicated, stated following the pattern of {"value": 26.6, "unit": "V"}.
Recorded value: {"value": 16.5, "unit": "V"}
